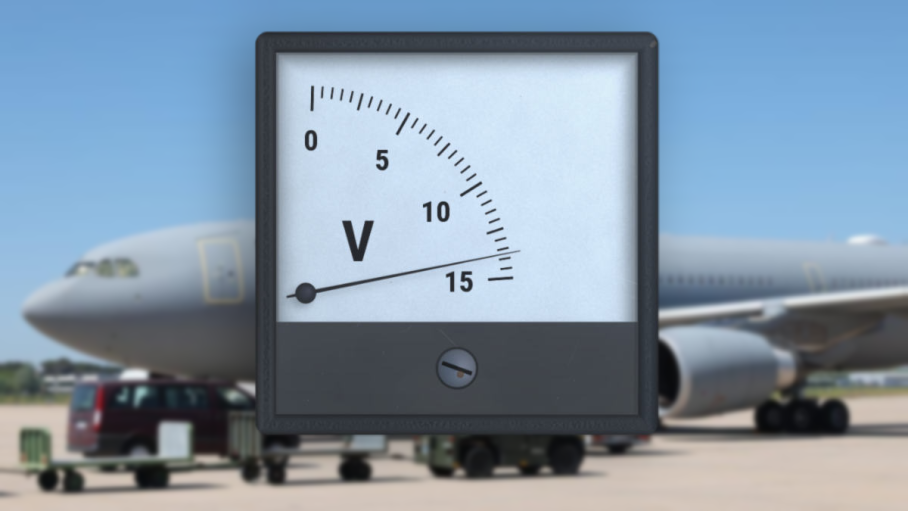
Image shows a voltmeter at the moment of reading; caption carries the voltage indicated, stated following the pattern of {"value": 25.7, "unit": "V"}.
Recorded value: {"value": 13.75, "unit": "V"}
